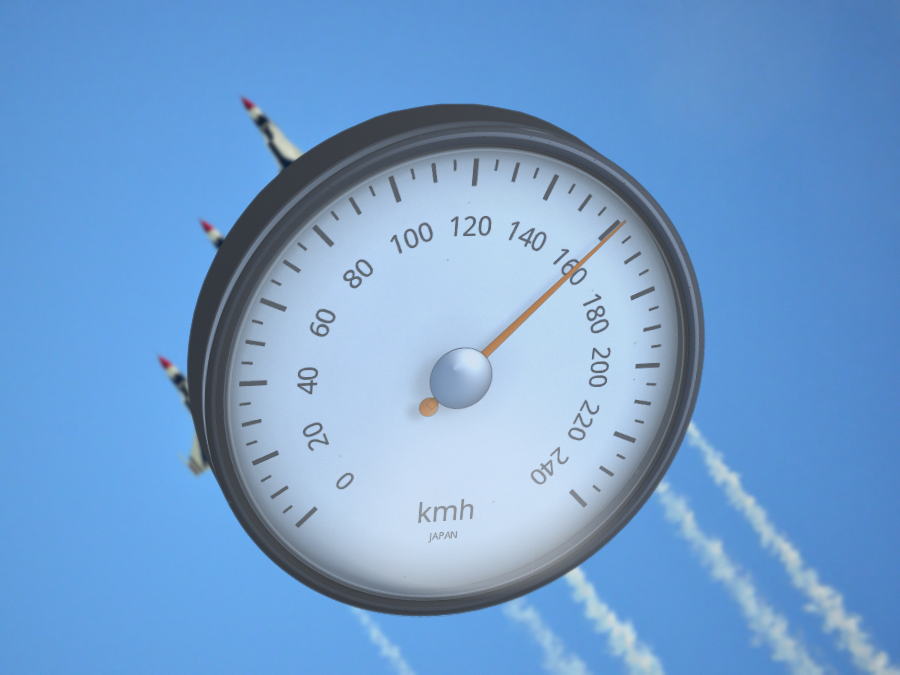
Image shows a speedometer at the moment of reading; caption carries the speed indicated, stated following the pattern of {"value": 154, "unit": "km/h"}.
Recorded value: {"value": 160, "unit": "km/h"}
